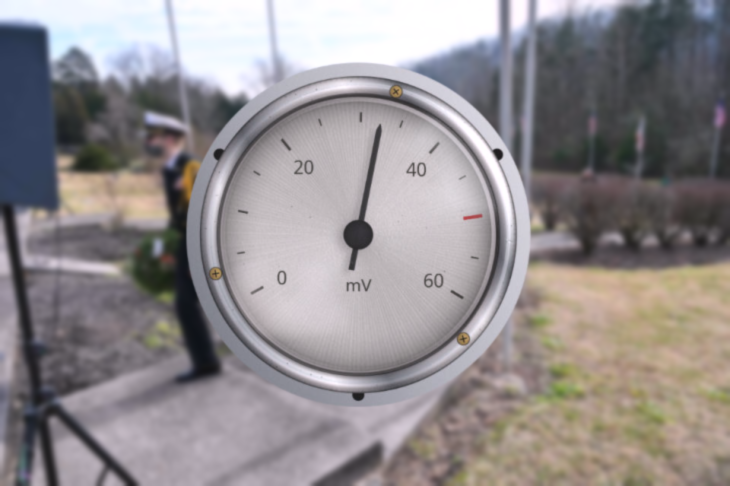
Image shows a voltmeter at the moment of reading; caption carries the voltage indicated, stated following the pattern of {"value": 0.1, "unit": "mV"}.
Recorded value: {"value": 32.5, "unit": "mV"}
